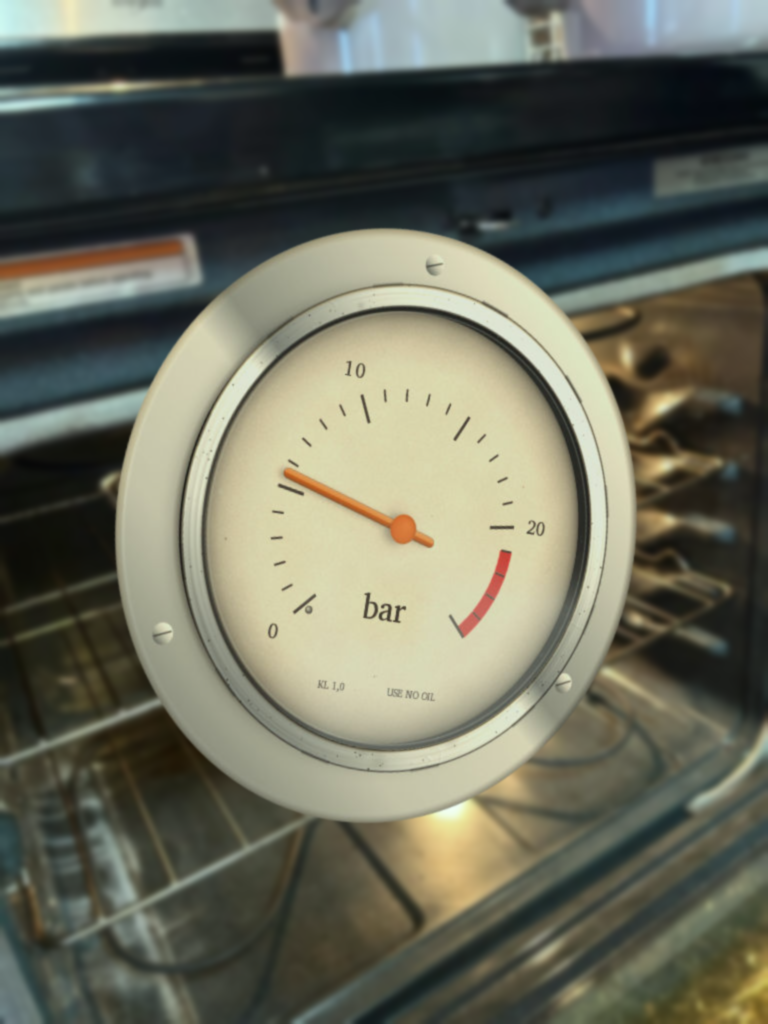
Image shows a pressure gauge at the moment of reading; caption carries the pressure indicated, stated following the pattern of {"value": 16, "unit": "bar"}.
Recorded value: {"value": 5.5, "unit": "bar"}
